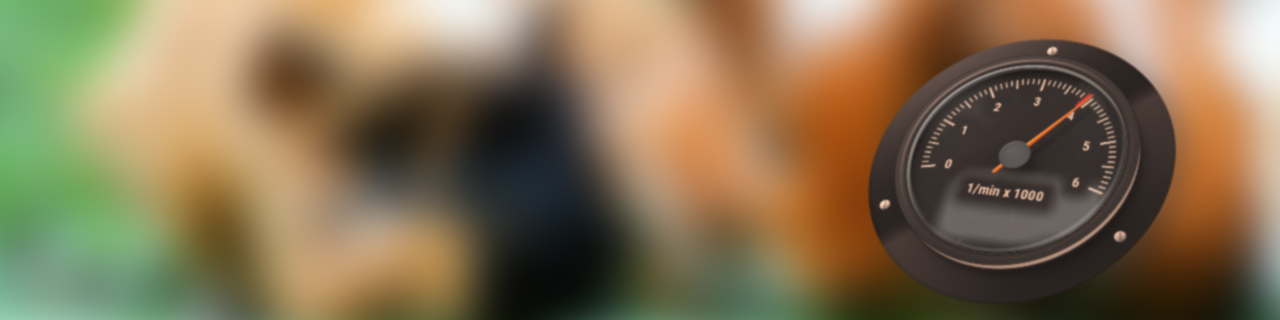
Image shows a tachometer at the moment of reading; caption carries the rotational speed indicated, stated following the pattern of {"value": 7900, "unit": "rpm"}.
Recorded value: {"value": 4000, "unit": "rpm"}
